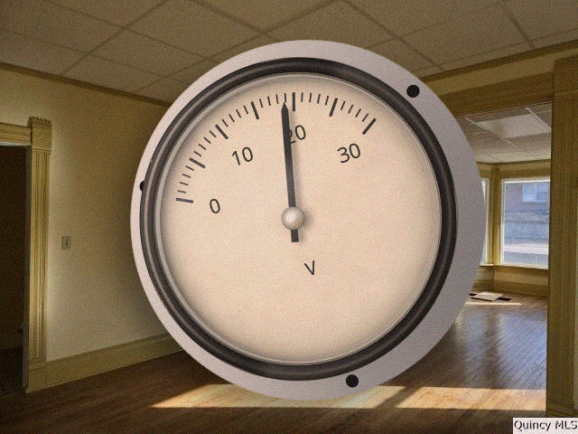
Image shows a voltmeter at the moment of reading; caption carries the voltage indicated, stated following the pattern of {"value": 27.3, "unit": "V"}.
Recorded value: {"value": 19, "unit": "V"}
